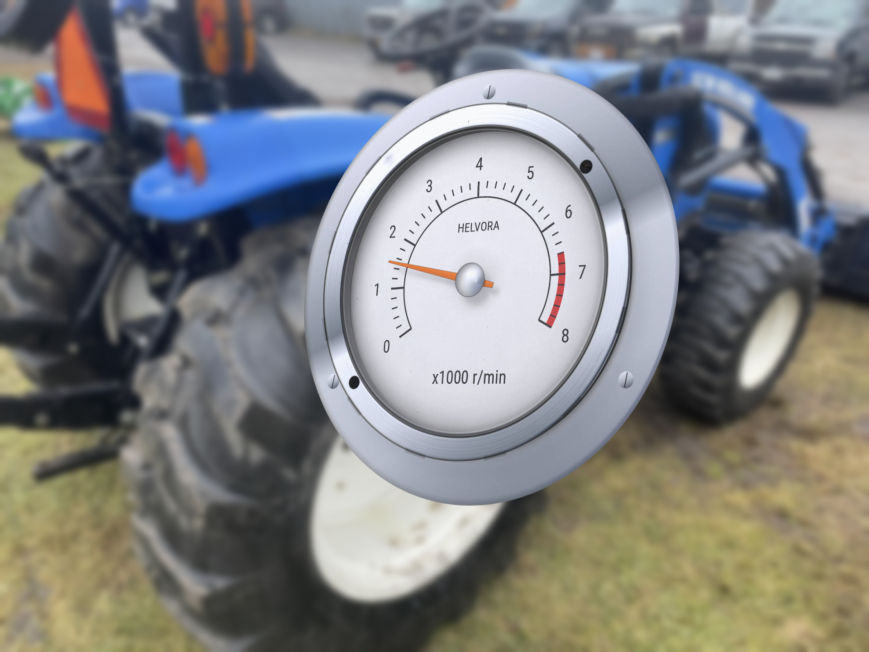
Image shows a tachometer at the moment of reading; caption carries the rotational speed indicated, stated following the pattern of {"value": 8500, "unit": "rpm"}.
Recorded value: {"value": 1500, "unit": "rpm"}
